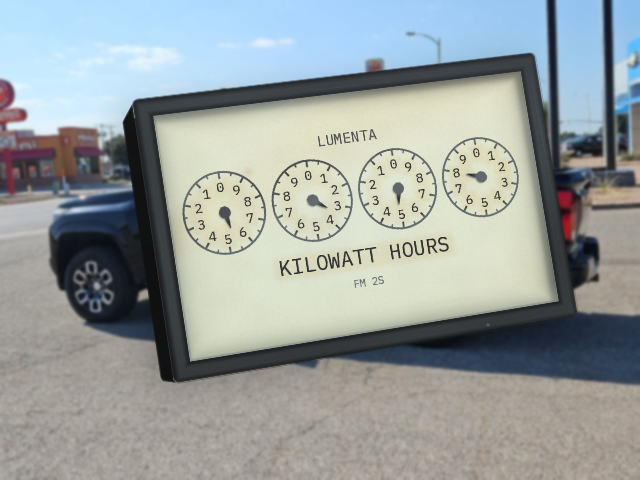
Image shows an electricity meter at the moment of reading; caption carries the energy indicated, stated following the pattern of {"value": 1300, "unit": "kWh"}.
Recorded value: {"value": 5348, "unit": "kWh"}
